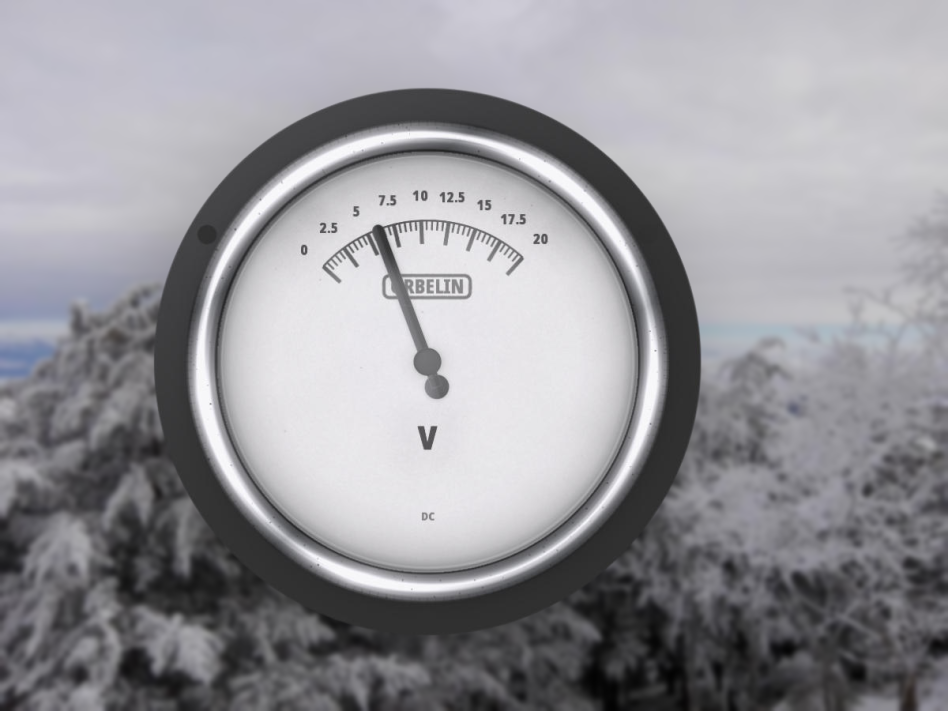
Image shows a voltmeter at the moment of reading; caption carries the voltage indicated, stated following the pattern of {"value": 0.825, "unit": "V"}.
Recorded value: {"value": 6, "unit": "V"}
